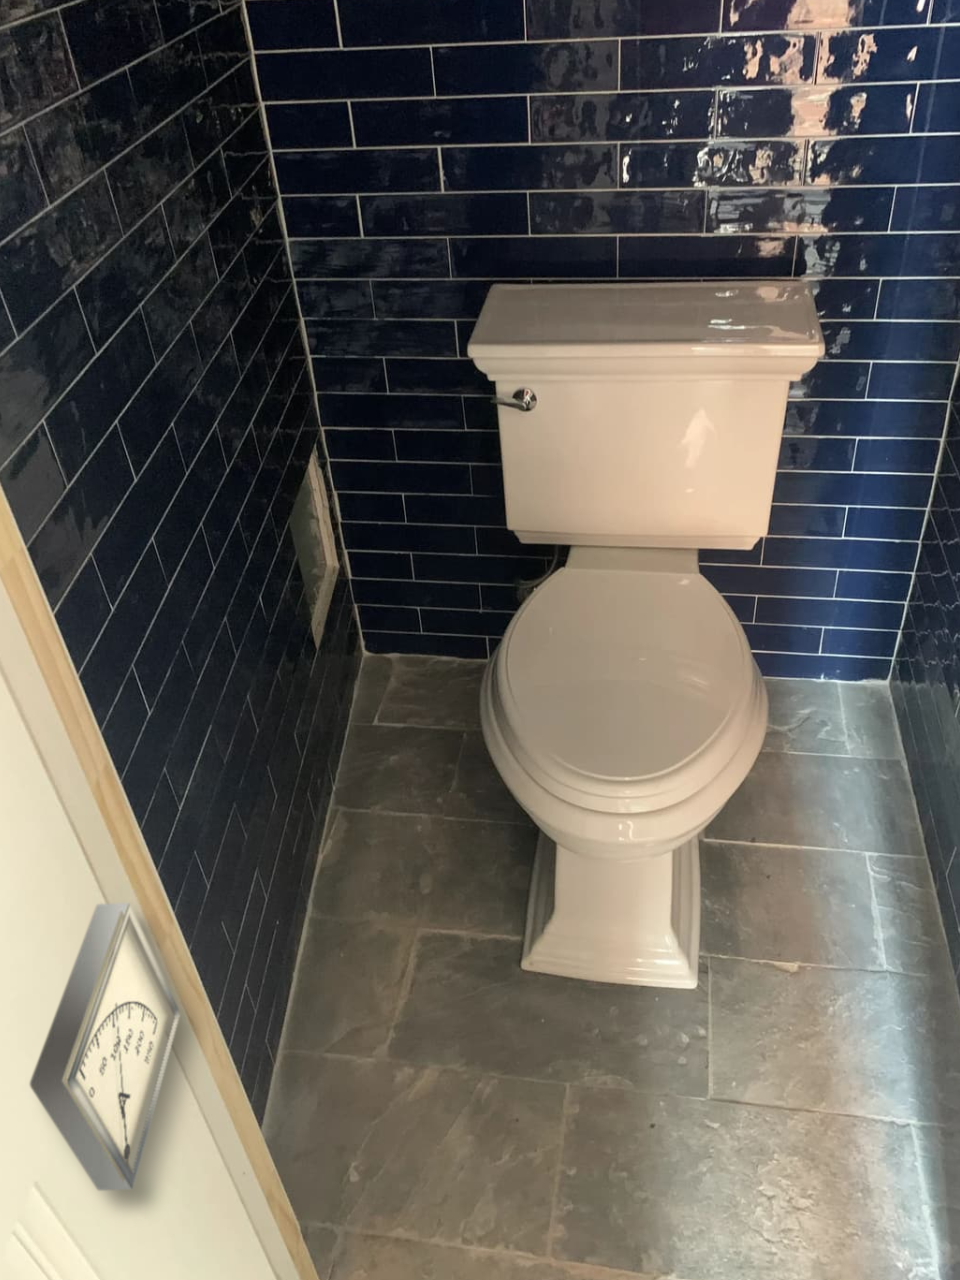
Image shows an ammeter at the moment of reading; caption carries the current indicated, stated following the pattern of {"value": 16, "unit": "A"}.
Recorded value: {"value": 100, "unit": "A"}
